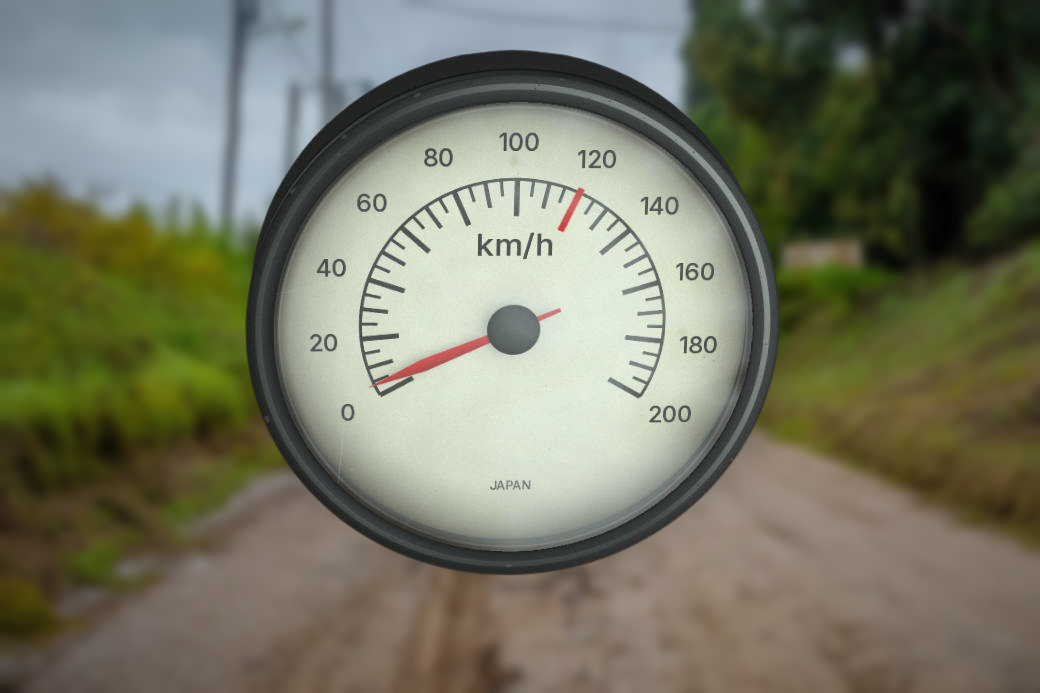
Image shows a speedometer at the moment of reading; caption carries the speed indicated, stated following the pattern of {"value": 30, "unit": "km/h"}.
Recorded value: {"value": 5, "unit": "km/h"}
